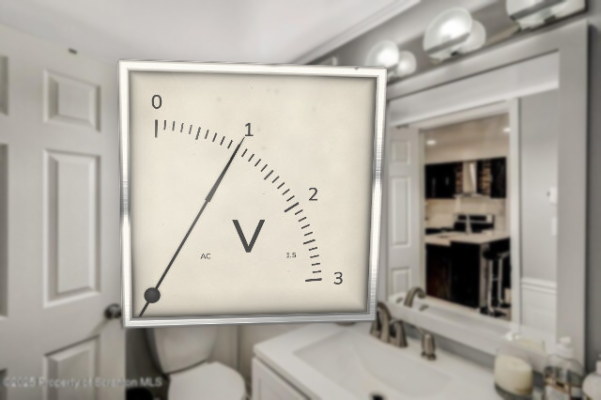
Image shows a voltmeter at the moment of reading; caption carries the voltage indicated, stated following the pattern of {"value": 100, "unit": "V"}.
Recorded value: {"value": 1, "unit": "V"}
